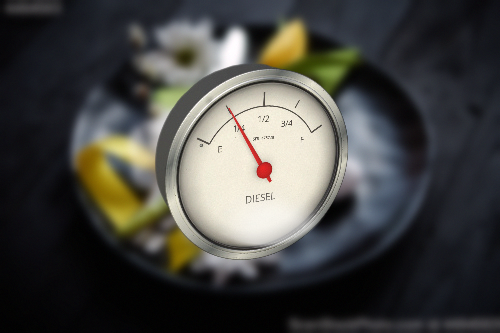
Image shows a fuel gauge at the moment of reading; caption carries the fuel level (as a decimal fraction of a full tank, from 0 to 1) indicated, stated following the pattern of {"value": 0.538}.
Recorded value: {"value": 0.25}
